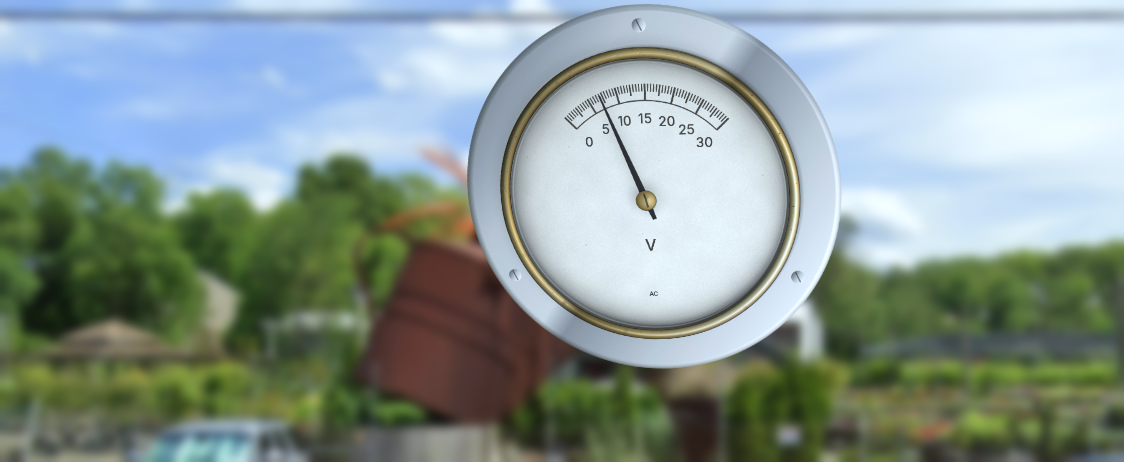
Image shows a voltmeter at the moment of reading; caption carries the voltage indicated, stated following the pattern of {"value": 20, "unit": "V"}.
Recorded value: {"value": 7.5, "unit": "V"}
